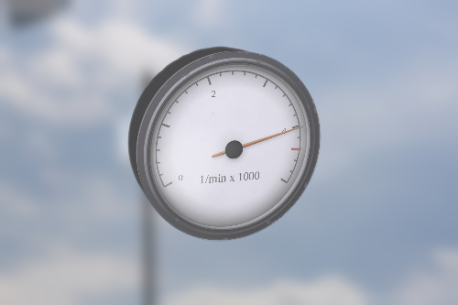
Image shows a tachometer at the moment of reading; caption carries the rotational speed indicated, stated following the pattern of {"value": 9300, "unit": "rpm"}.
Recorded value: {"value": 4000, "unit": "rpm"}
